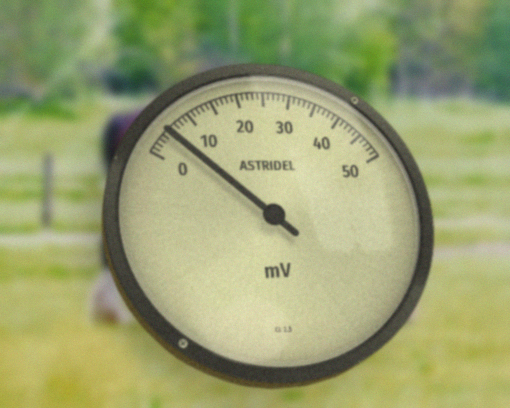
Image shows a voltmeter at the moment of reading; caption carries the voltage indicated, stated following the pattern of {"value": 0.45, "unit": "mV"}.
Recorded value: {"value": 5, "unit": "mV"}
